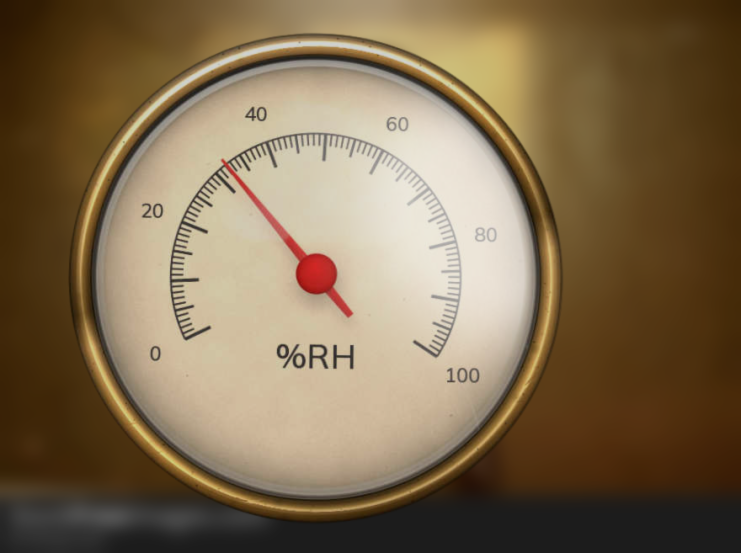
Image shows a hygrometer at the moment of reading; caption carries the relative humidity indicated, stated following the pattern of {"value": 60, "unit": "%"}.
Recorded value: {"value": 32, "unit": "%"}
